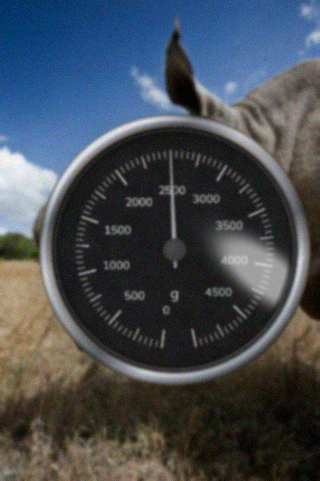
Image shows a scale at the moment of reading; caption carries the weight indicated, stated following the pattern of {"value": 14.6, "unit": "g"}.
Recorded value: {"value": 2500, "unit": "g"}
